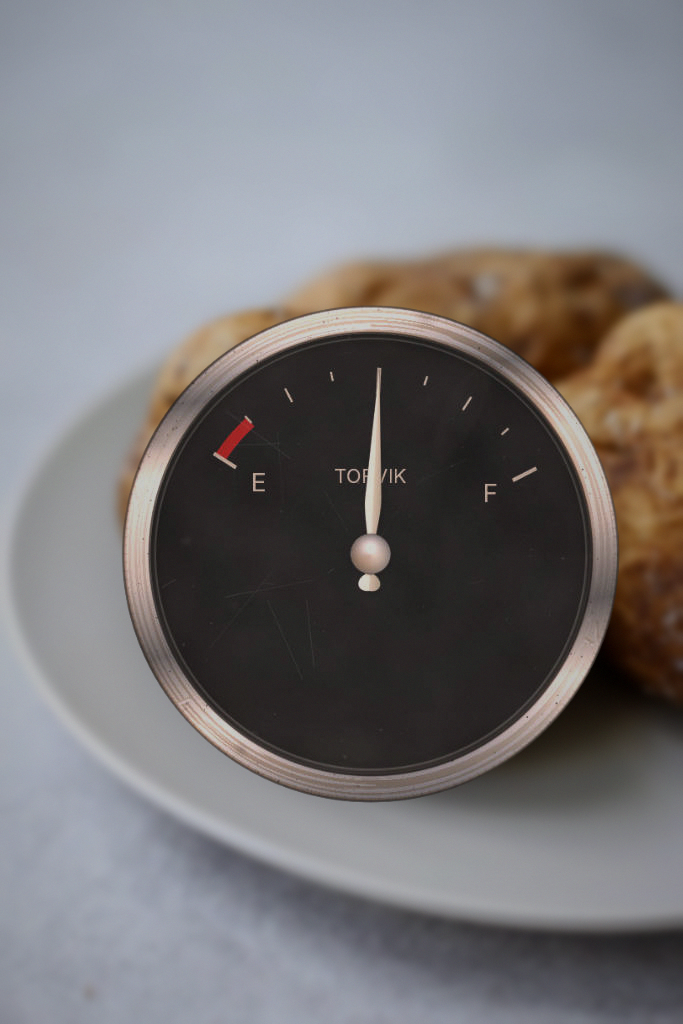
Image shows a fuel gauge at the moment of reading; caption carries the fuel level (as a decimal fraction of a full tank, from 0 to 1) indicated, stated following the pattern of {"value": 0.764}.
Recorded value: {"value": 0.5}
